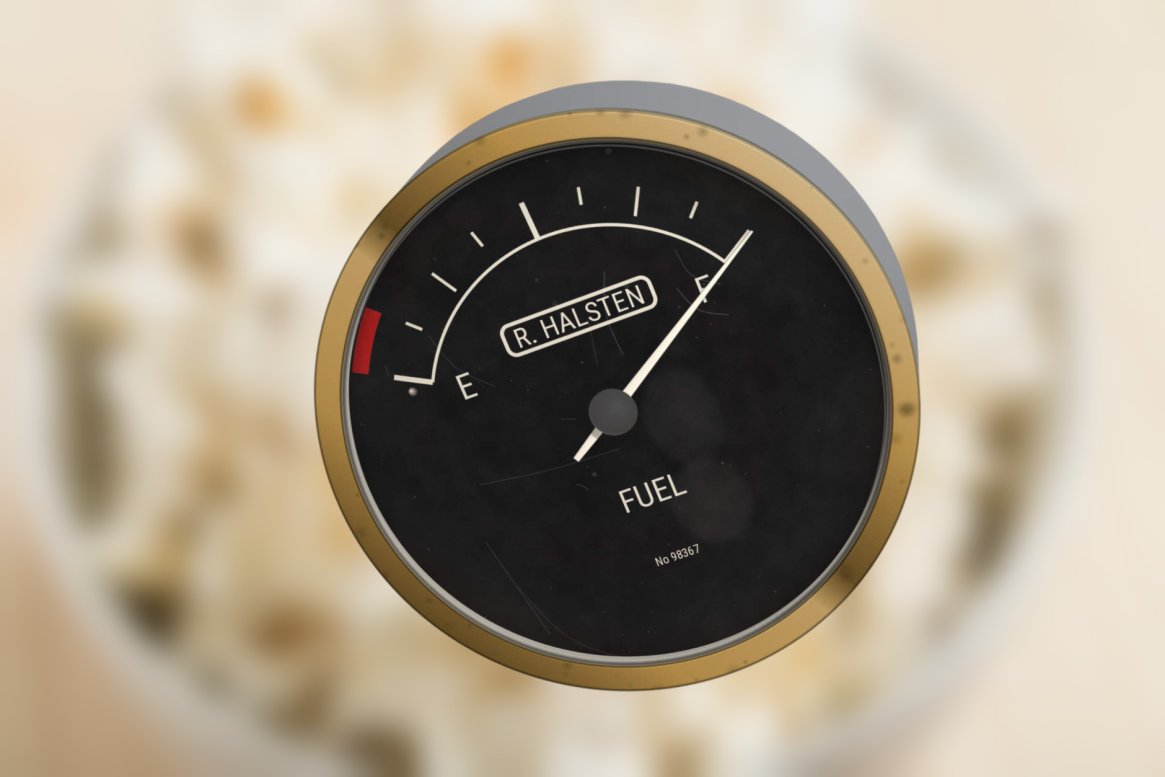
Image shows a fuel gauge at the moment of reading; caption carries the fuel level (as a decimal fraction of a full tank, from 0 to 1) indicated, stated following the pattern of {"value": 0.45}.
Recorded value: {"value": 1}
